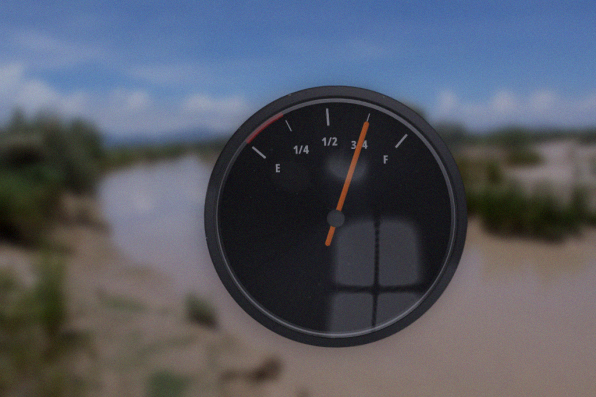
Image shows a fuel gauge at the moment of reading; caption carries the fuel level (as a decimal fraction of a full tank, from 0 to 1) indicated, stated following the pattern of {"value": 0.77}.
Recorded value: {"value": 0.75}
